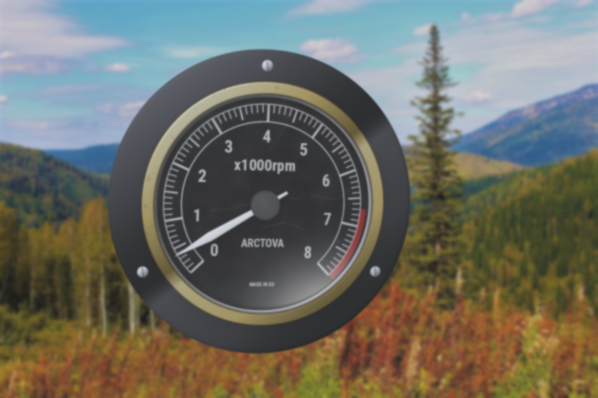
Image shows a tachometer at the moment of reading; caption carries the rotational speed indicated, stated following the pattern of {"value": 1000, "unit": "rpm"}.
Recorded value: {"value": 400, "unit": "rpm"}
